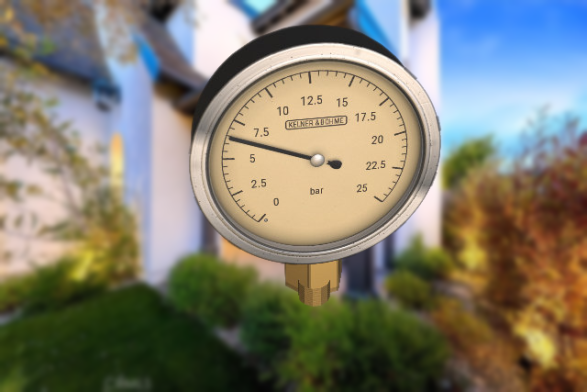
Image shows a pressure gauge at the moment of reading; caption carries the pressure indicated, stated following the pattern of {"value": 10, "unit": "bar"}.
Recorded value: {"value": 6.5, "unit": "bar"}
